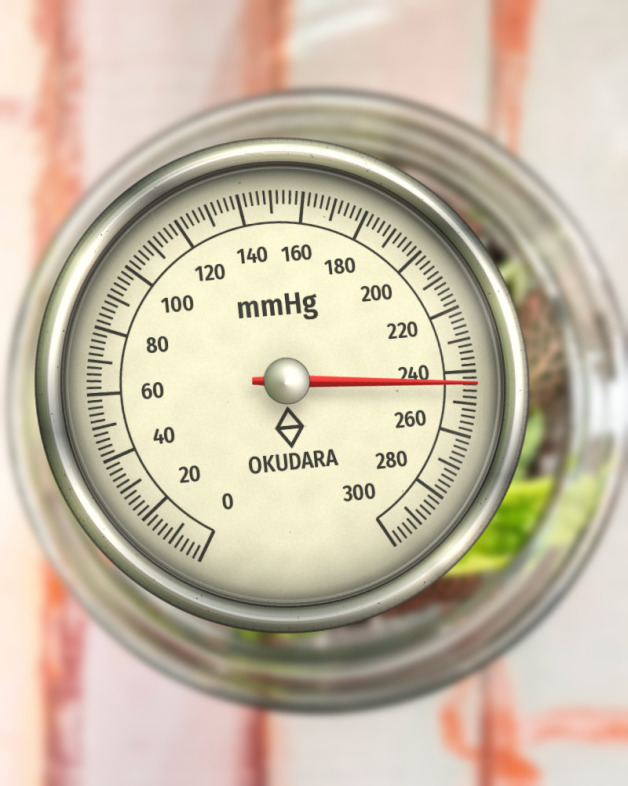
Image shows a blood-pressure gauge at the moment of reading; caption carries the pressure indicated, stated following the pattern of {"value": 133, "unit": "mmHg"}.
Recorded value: {"value": 244, "unit": "mmHg"}
